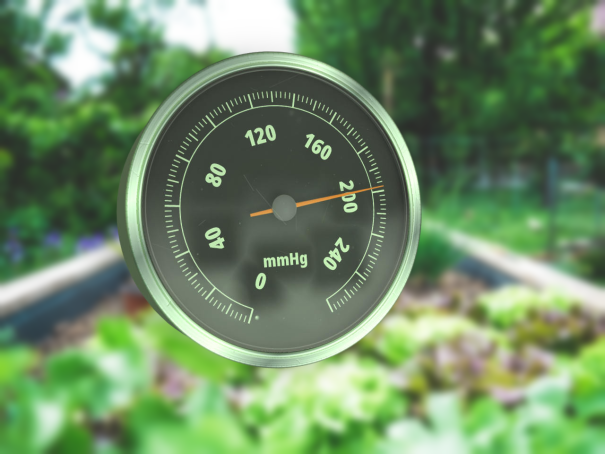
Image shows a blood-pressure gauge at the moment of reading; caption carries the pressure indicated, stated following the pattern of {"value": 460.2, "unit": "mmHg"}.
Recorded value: {"value": 198, "unit": "mmHg"}
